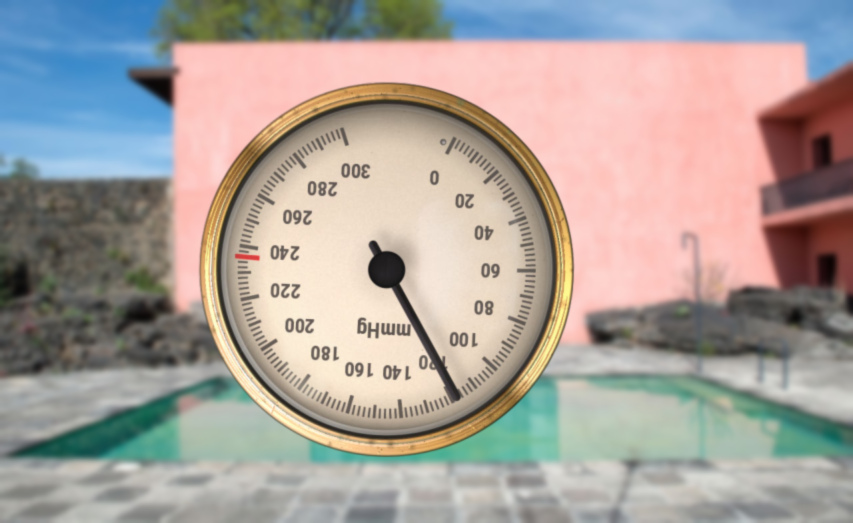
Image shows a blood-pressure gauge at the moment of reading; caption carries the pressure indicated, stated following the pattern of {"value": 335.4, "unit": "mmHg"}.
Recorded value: {"value": 118, "unit": "mmHg"}
